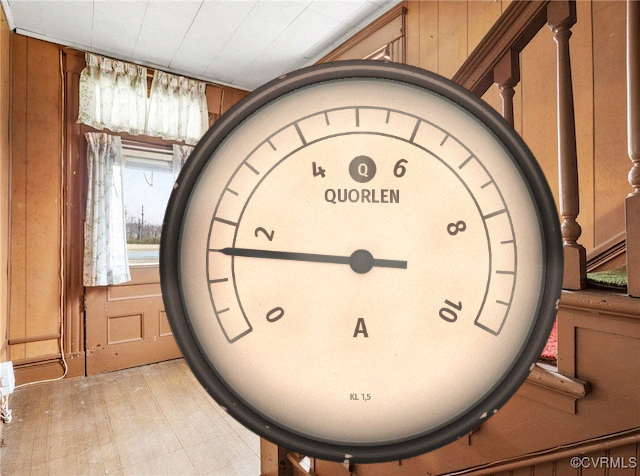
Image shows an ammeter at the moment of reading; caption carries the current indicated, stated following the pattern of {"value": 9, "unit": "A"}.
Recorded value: {"value": 1.5, "unit": "A"}
